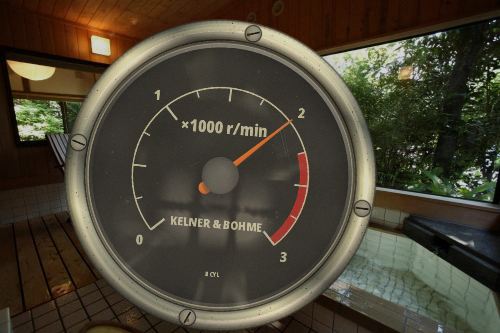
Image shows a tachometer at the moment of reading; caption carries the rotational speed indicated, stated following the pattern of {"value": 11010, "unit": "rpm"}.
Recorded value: {"value": 2000, "unit": "rpm"}
